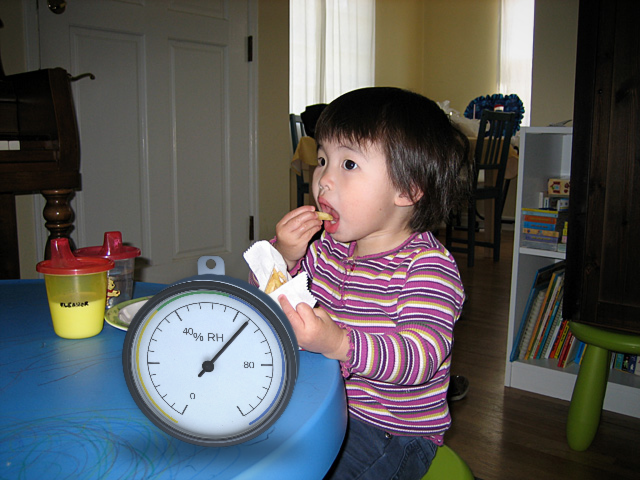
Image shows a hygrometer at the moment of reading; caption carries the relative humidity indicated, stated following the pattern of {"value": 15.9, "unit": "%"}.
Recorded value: {"value": 64, "unit": "%"}
